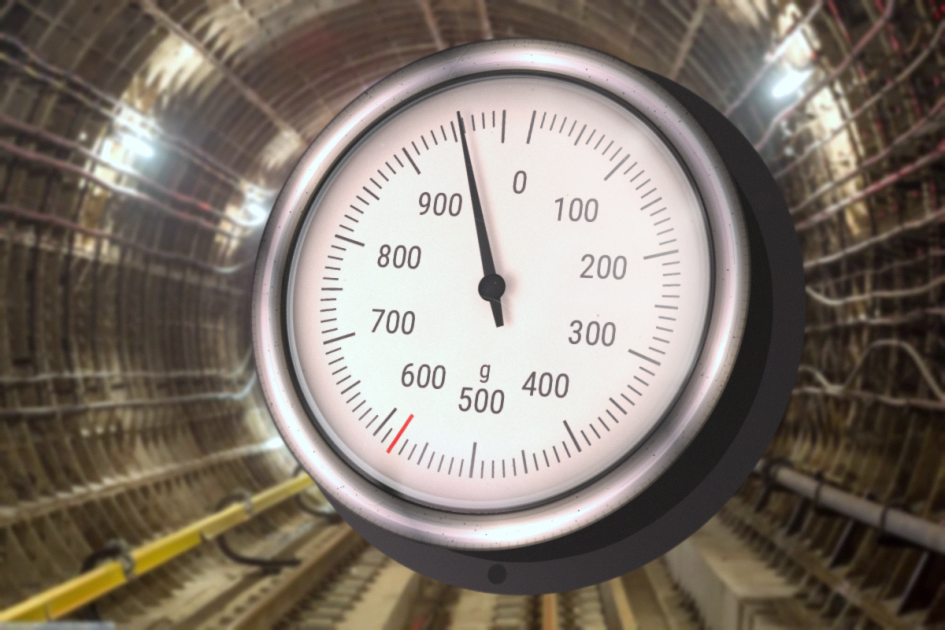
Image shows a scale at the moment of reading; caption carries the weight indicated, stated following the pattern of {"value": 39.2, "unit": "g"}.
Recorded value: {"value": 960, "unit": "g"}
